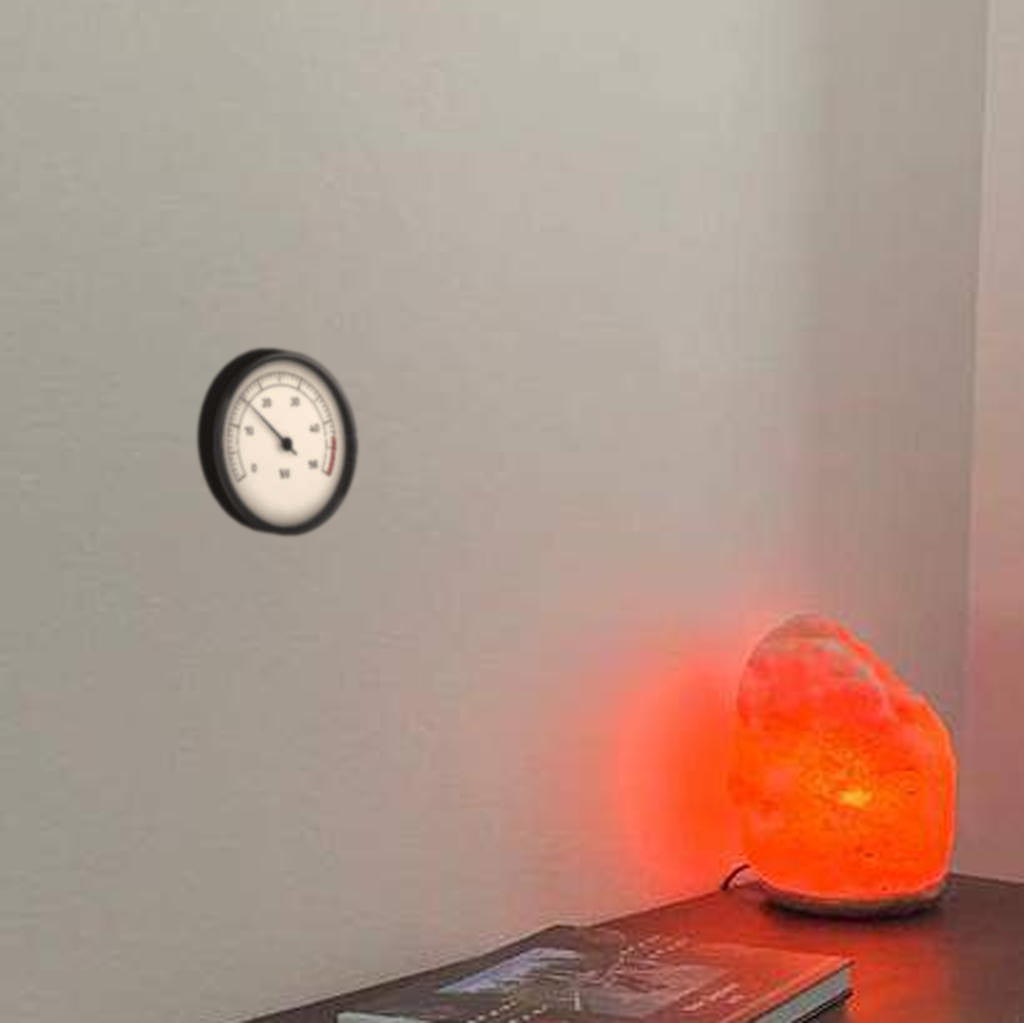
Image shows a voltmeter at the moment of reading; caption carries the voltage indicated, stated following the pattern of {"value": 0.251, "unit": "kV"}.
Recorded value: {"value": 15, "unit": "kV"}
